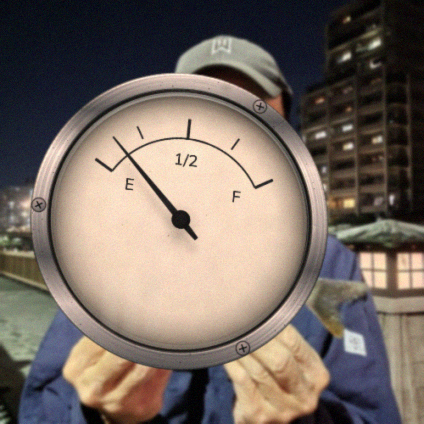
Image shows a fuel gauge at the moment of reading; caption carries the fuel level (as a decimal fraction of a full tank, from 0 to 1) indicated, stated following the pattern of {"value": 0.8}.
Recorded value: {"value": 0.125}
